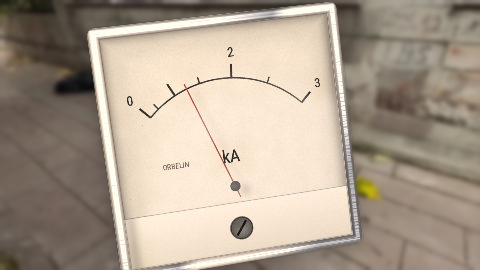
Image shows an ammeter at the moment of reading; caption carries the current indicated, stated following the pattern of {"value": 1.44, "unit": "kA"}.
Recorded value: {"value": 1.25, "unit": "kA"}
